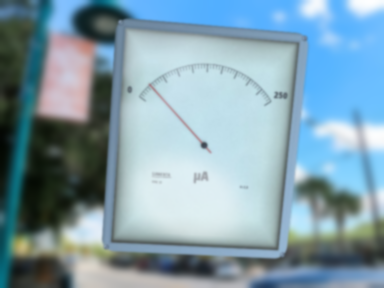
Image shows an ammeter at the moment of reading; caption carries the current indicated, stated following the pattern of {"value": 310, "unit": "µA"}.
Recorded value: {"value": 25, "unit": "µA"}
